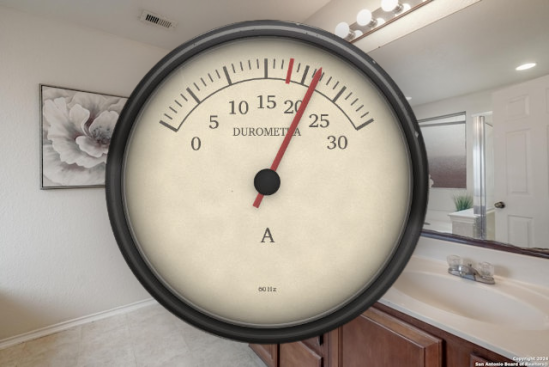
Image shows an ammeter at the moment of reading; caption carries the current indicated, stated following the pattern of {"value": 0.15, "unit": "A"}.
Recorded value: {"value": 21.5, "unit": "A"}
